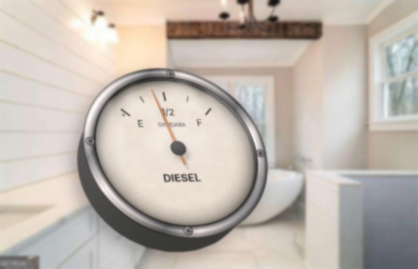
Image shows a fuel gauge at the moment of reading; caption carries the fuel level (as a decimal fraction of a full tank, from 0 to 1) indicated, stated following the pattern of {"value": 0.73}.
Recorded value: {"value": 0.375}
